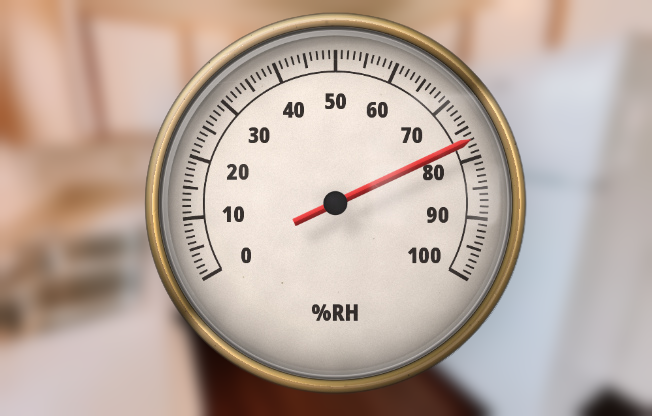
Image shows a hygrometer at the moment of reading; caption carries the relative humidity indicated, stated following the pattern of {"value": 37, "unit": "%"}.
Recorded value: {"value": 77, "unit": "%"}
